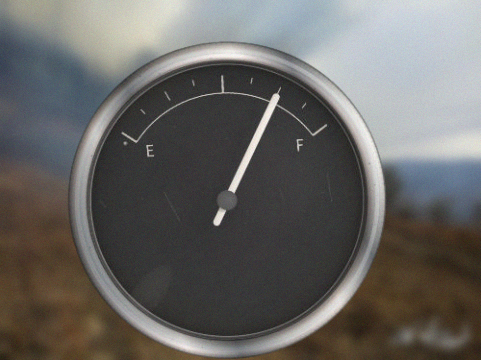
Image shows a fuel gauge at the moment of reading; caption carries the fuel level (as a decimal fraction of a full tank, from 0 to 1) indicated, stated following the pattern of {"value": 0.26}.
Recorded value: {"value": 0.75}
